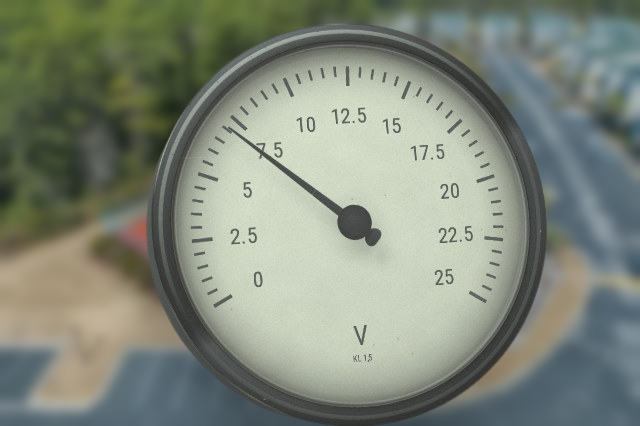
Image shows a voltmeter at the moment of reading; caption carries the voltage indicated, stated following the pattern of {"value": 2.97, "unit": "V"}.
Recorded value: {"value": 7, "unit": "V"}
